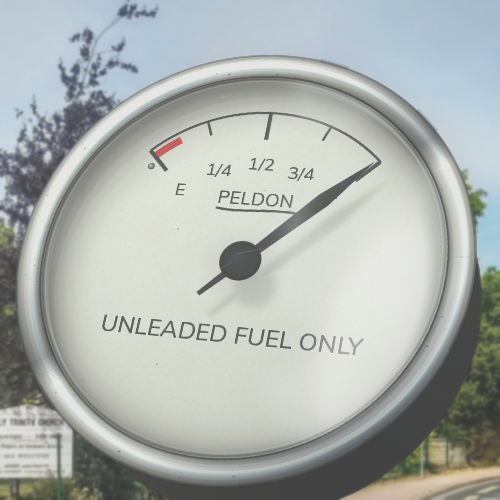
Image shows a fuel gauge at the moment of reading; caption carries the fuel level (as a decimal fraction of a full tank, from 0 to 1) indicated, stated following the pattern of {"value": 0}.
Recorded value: {"value": 1}
